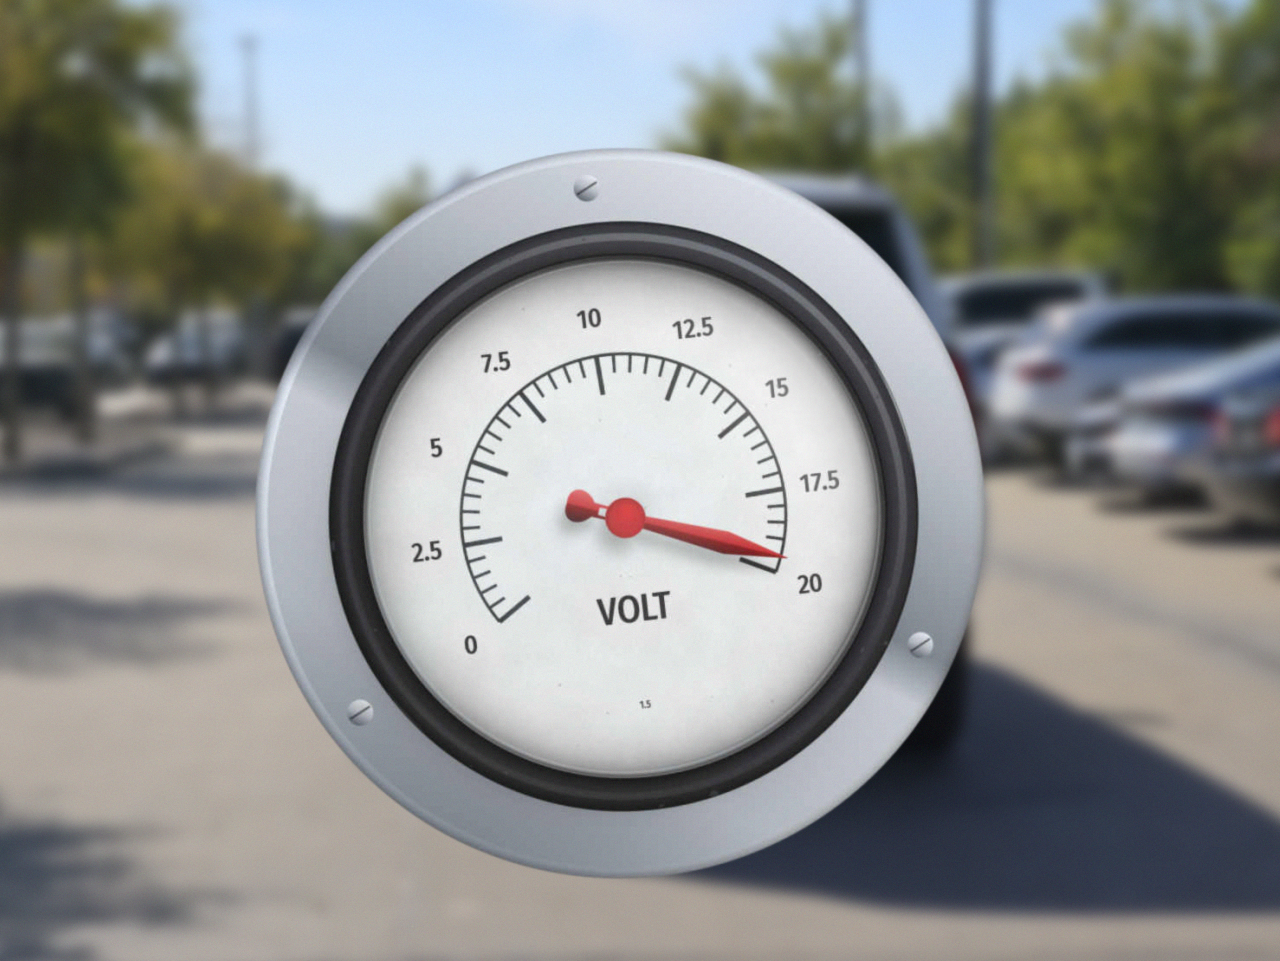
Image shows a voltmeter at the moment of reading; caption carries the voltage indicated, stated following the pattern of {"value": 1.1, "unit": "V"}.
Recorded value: {"value": 19.5, "unit": "V"}
